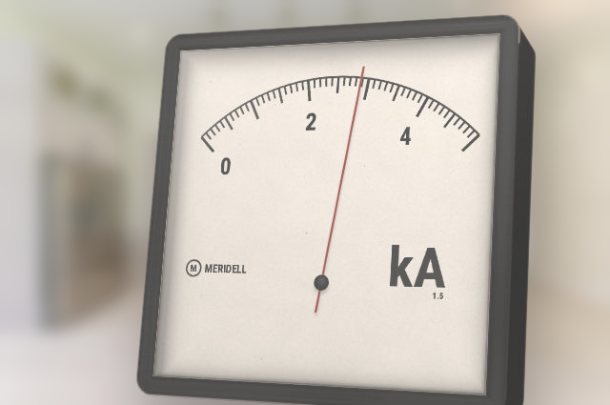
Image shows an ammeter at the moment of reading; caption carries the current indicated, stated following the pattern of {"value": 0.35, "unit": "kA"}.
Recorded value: {"value": 2.9, "unit": "kA"}
